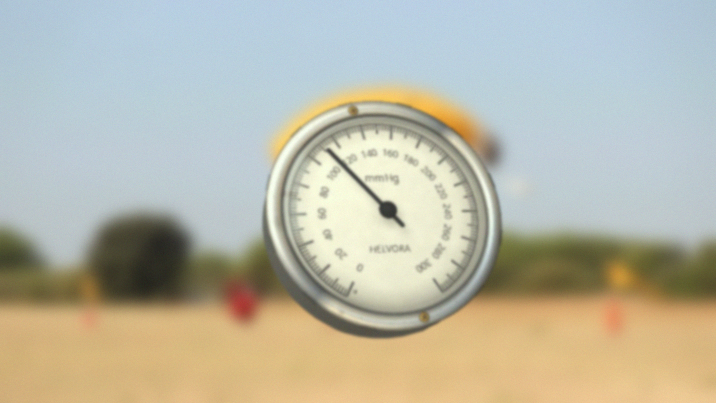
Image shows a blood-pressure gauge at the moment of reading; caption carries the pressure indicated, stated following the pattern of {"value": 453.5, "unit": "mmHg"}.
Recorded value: {"value": 110, "unit": "mmHg"}
